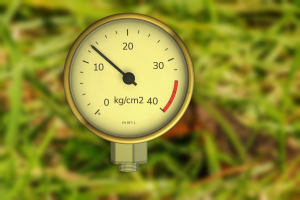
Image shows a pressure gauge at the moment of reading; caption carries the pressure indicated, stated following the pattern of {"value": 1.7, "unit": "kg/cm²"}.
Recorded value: {"value": 13, "unit": "kg/cm²"}
